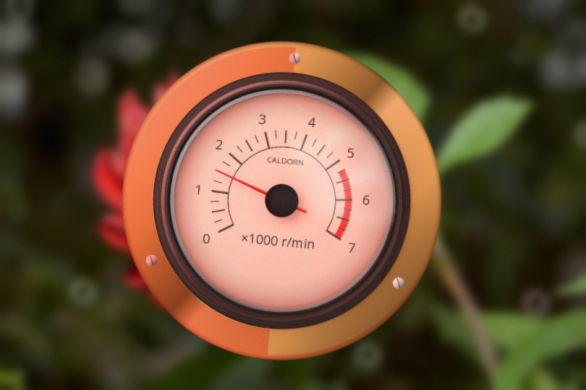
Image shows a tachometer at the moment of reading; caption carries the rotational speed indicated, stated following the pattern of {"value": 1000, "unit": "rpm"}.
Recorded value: {"value": 1500, "unit": "rpm"}
